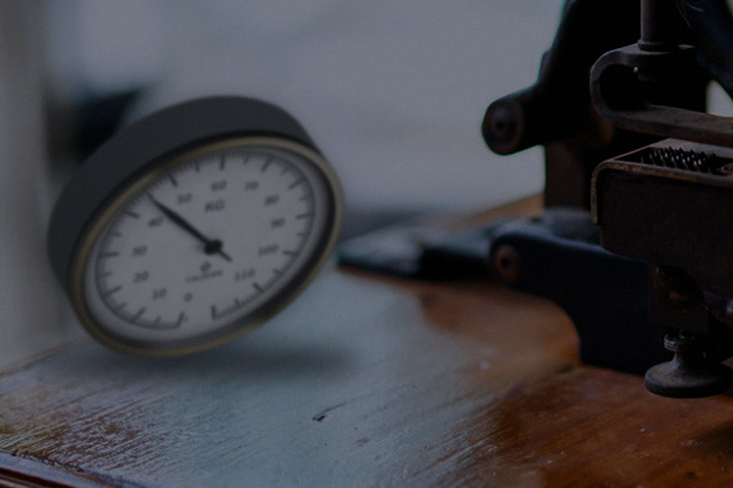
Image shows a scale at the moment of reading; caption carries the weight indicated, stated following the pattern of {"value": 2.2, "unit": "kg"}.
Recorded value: {"value": 45, "unit": "kg"}
